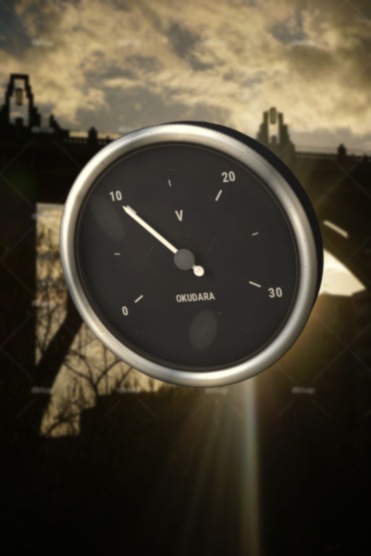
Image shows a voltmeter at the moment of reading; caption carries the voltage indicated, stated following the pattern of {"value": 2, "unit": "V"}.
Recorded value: {"value": 10, "unit": "V"}
